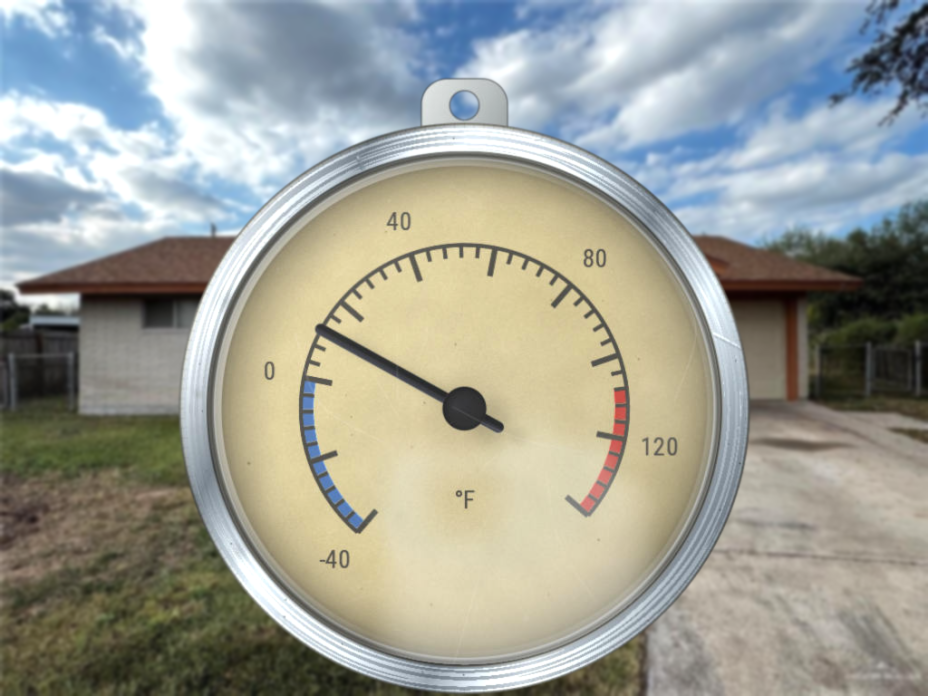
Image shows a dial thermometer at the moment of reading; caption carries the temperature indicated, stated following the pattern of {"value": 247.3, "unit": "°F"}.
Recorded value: {"value": 12, "unit": "°F"}
